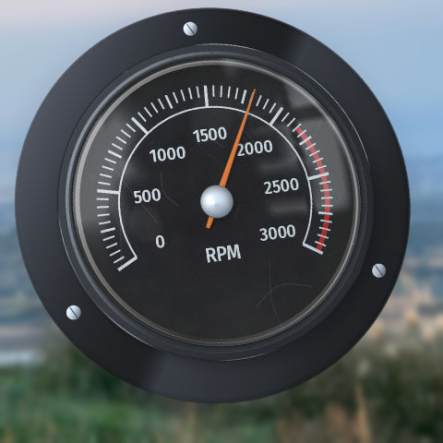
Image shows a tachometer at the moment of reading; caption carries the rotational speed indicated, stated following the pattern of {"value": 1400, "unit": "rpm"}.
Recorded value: {"value": 1800, "unit": "rpm"}
